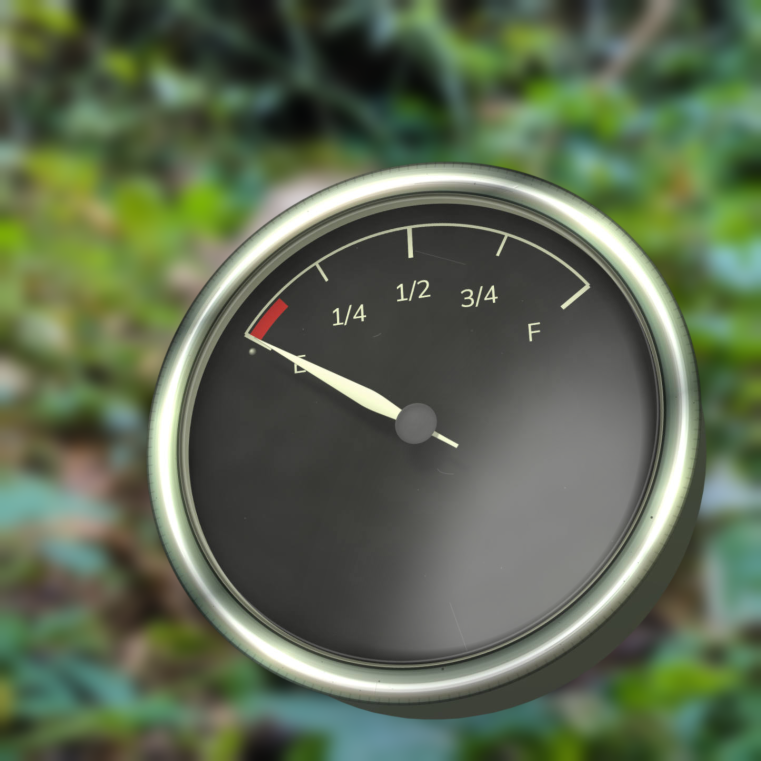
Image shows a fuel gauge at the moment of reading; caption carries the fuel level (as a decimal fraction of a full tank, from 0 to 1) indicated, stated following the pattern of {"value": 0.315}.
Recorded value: {"value": 0}
